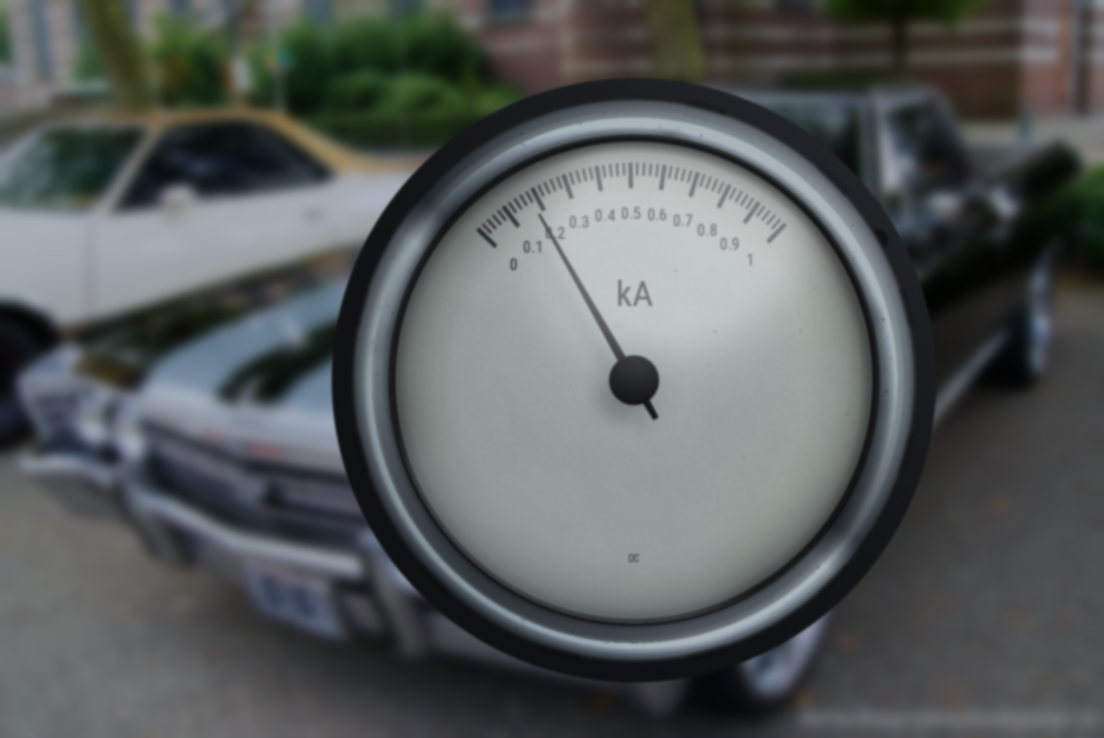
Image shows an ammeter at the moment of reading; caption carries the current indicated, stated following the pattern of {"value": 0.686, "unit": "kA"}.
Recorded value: {"value": 0.18, "unit": "kA"}
